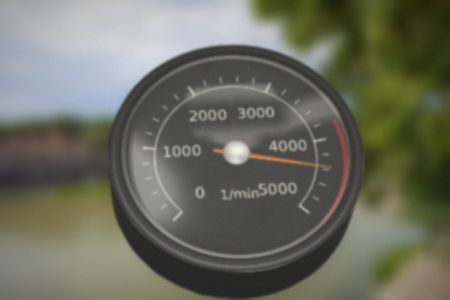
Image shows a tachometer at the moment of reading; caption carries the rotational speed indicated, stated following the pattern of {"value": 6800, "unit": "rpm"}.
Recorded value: {"value": 4400, "unit": "rpm"}
